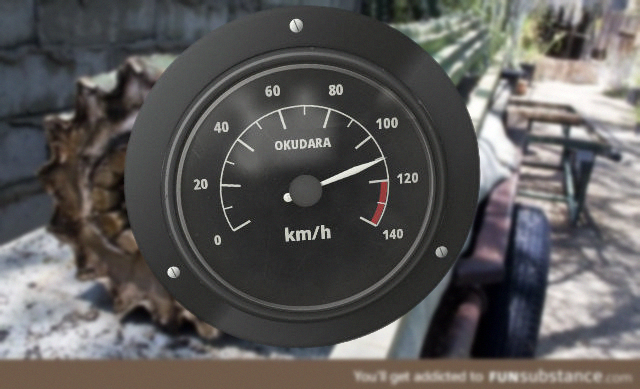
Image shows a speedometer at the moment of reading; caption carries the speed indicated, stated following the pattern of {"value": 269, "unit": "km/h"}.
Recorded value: {"value": 110, "unit": "km/h"}
